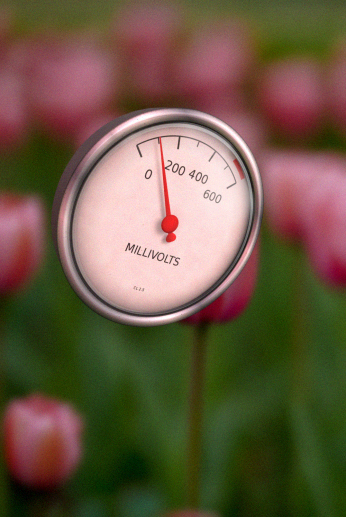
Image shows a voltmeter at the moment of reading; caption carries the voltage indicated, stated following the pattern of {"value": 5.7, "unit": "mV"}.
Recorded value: {"value": 100, "unit": "mV"}
